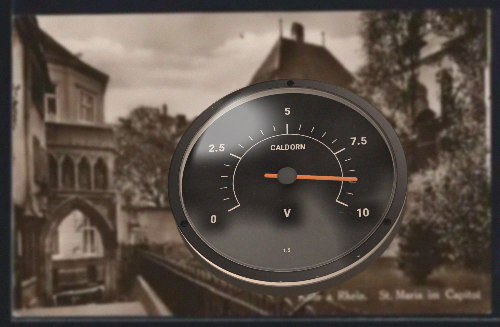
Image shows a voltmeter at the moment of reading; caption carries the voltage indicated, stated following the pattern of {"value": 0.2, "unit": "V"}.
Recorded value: {"value": 9, "unit": "V"}
